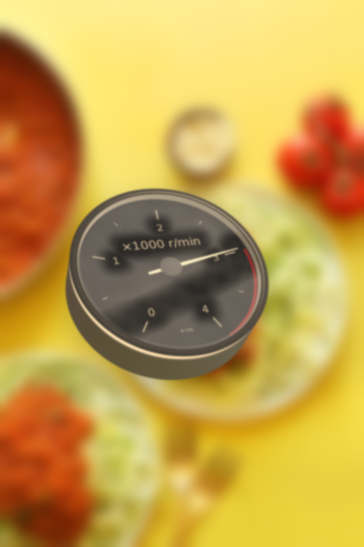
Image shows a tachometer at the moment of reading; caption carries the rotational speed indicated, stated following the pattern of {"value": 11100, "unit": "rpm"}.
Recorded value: {"value": 3000, "unit": "rpm"}
